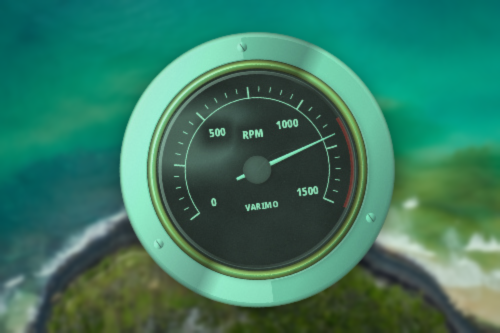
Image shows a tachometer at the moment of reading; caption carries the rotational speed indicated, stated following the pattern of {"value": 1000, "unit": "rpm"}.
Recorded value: {"value": 1200, "unit": "rpm"}
